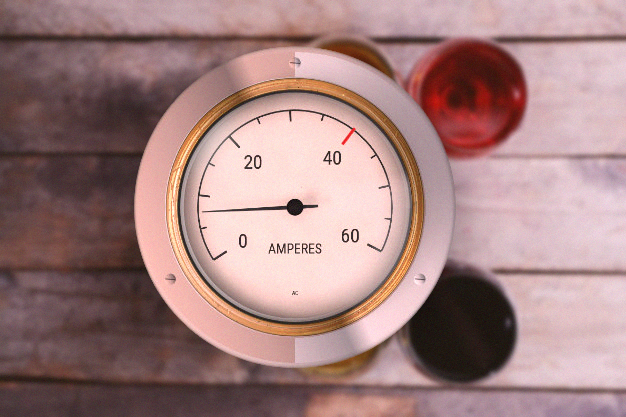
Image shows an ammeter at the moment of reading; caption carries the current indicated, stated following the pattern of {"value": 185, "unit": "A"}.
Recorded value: {"value": 7.5, "unit": "A"}
